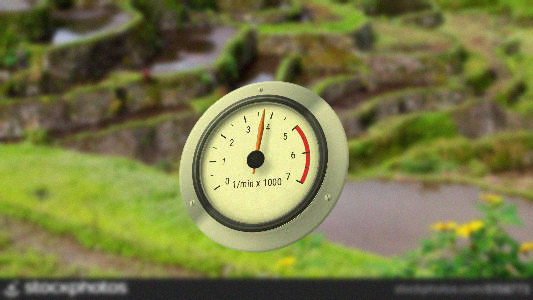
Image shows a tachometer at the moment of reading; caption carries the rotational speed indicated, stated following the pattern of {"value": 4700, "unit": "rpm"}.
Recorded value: {"value": 3750, "unit": "rpm"}
